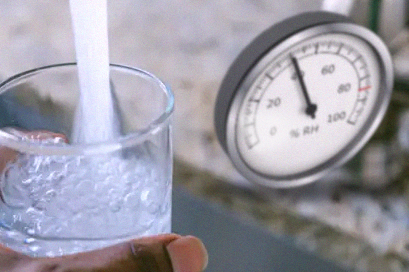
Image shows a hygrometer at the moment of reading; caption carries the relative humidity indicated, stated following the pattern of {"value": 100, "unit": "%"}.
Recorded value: {"value": 40, "unit": "%"}
